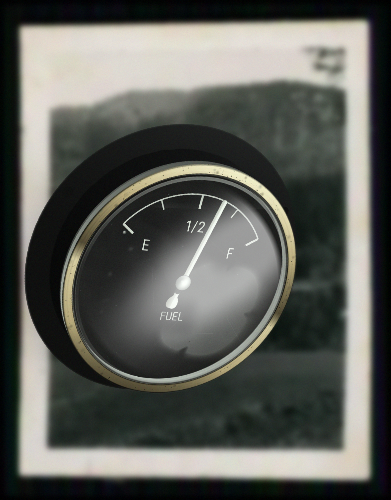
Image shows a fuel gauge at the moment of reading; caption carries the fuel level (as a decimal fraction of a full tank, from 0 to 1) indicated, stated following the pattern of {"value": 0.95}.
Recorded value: {"value": 0.625}
